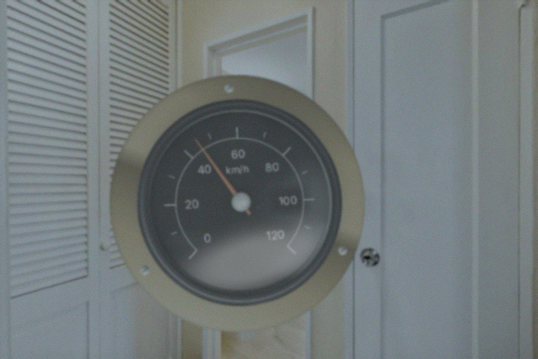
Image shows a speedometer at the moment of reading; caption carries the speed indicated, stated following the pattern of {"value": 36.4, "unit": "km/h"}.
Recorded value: {"value": 45, "unit": "km/h"}
